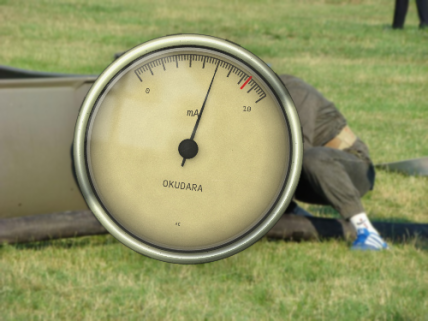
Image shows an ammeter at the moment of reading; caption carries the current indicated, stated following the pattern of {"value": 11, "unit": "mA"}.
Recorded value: {"value": 6, "unit": "mA"}
